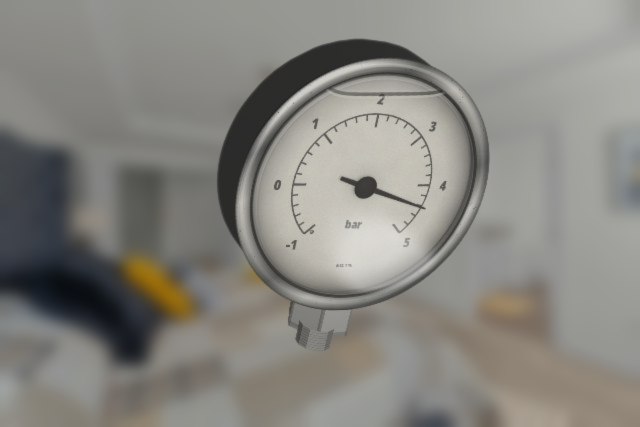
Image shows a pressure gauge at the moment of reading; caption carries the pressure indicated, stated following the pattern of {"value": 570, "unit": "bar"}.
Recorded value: {"value": 4.4, "unit": "bar"}
